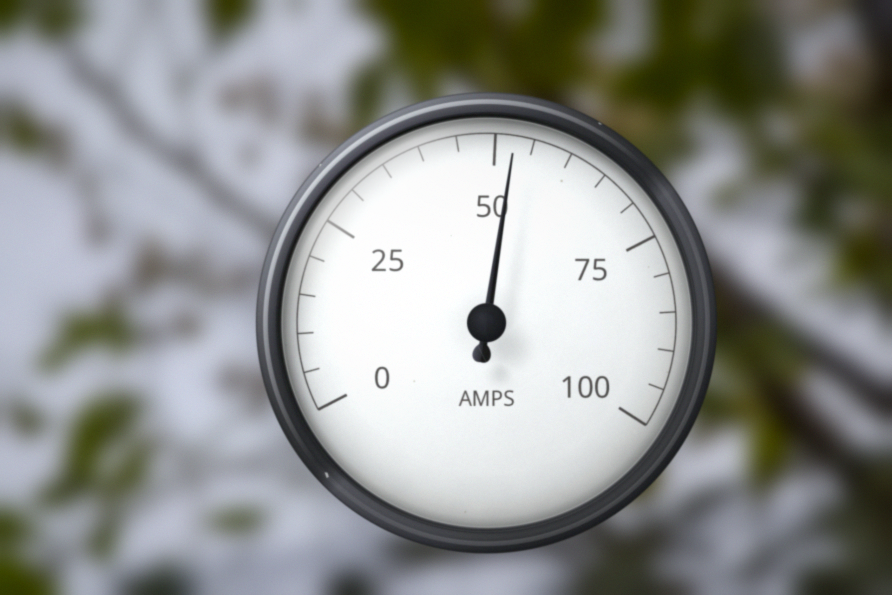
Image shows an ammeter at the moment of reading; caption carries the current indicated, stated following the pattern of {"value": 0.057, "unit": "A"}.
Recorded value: {"value": 52.5, "unit": "A"}
